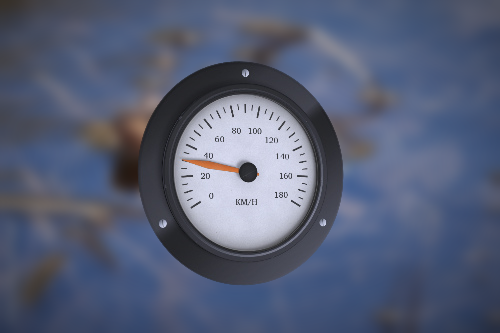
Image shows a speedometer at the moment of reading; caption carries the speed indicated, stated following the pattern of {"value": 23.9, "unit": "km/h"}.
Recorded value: {"value": 30, "unit": "km/h"}
